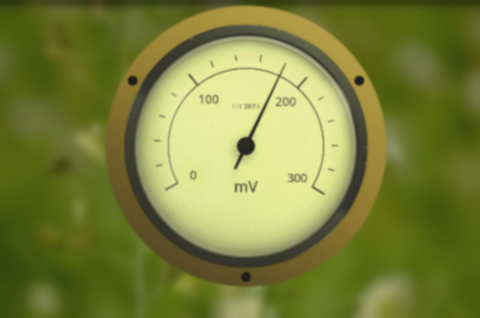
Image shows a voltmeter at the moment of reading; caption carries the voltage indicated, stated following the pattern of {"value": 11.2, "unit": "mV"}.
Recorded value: {"value": 180, "unit": "mV"}
